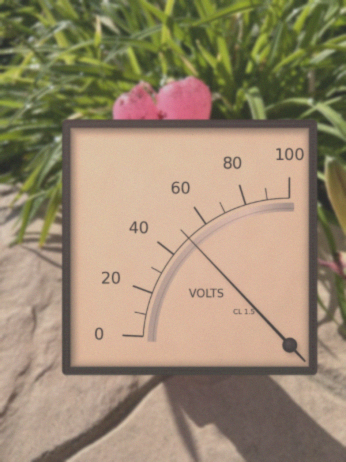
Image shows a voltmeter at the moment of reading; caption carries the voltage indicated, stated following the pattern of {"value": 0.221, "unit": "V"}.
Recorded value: {"value": 50, "unit": "V"}
